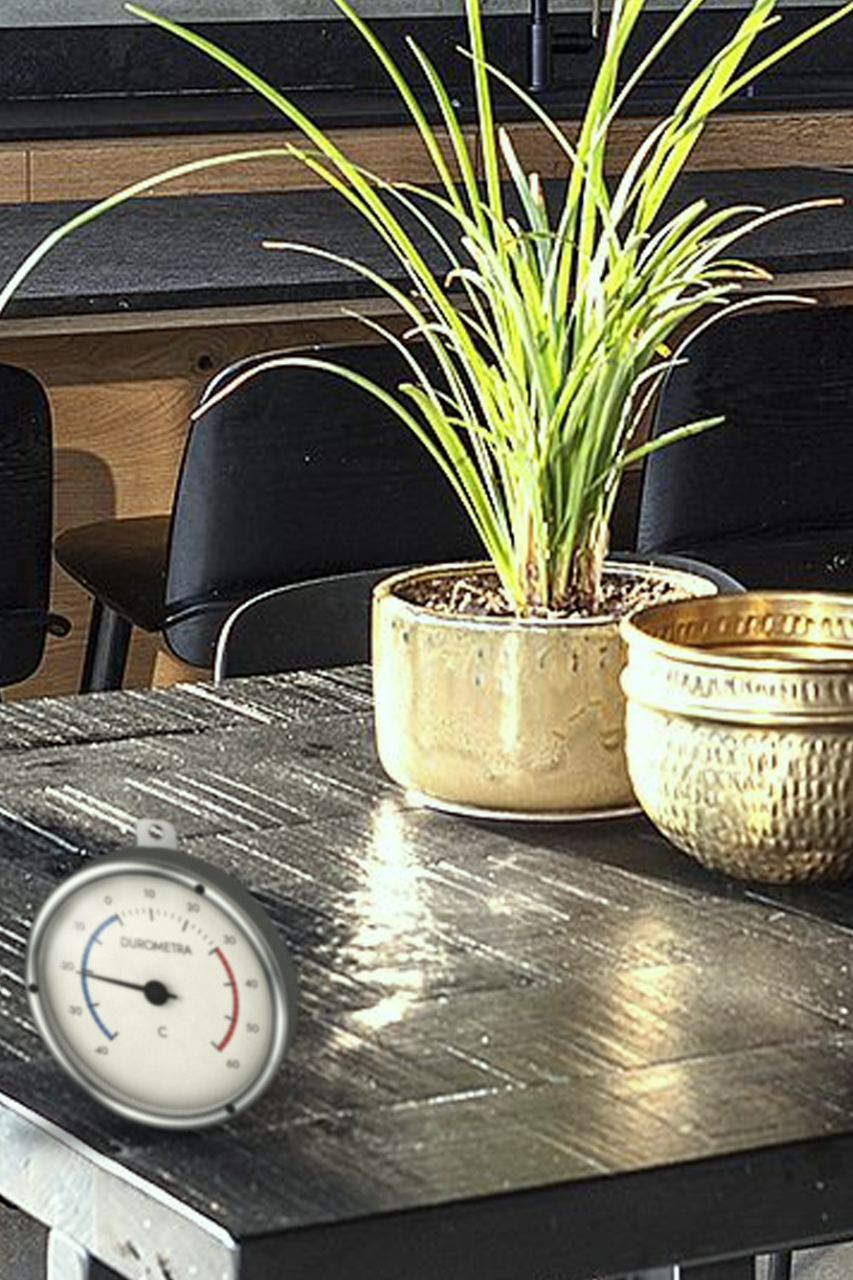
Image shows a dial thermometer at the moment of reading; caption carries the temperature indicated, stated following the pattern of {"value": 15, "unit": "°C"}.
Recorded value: {"value": -20, "unit": "°C"}
